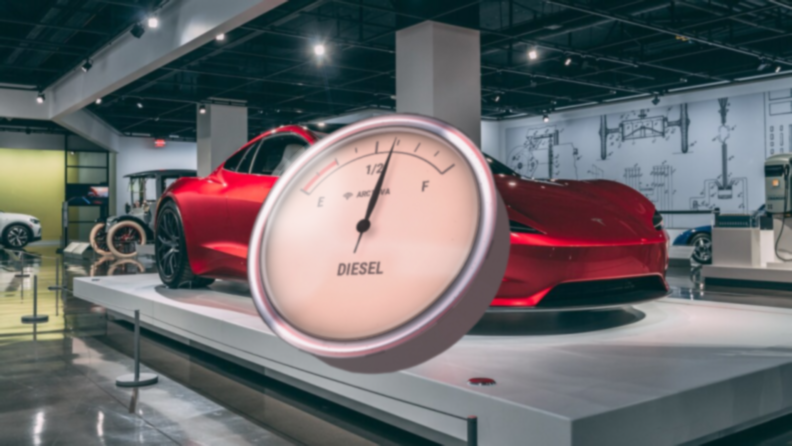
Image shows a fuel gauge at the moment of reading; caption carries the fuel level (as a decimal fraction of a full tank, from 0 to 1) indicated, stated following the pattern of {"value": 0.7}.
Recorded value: {"value": 0.625}
